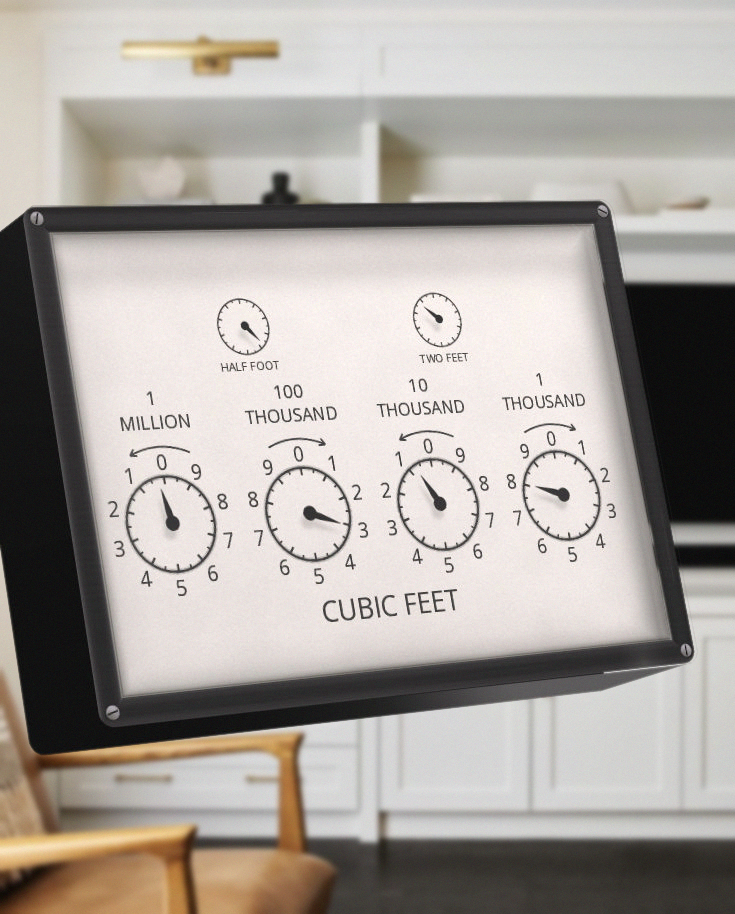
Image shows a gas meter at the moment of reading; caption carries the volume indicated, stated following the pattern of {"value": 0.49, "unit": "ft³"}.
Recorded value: {"value": 30800, "unit": "ft³"}
